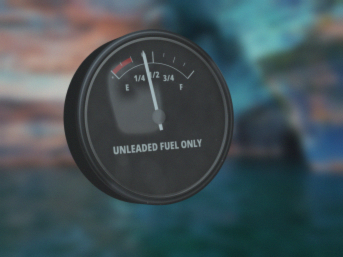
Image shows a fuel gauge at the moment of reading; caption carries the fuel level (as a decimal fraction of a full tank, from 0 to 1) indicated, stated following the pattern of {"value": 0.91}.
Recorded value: {"value": 0.375}
